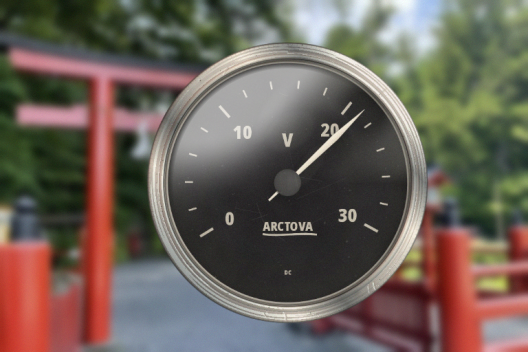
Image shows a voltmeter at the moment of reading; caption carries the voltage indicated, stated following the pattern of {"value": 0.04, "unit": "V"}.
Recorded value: {"value": 21, "unit": "V"}
